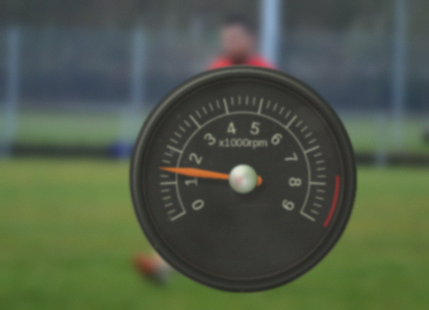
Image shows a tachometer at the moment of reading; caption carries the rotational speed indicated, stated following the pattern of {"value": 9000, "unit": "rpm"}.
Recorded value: {"value": 1400, "unit": "rpm"}
